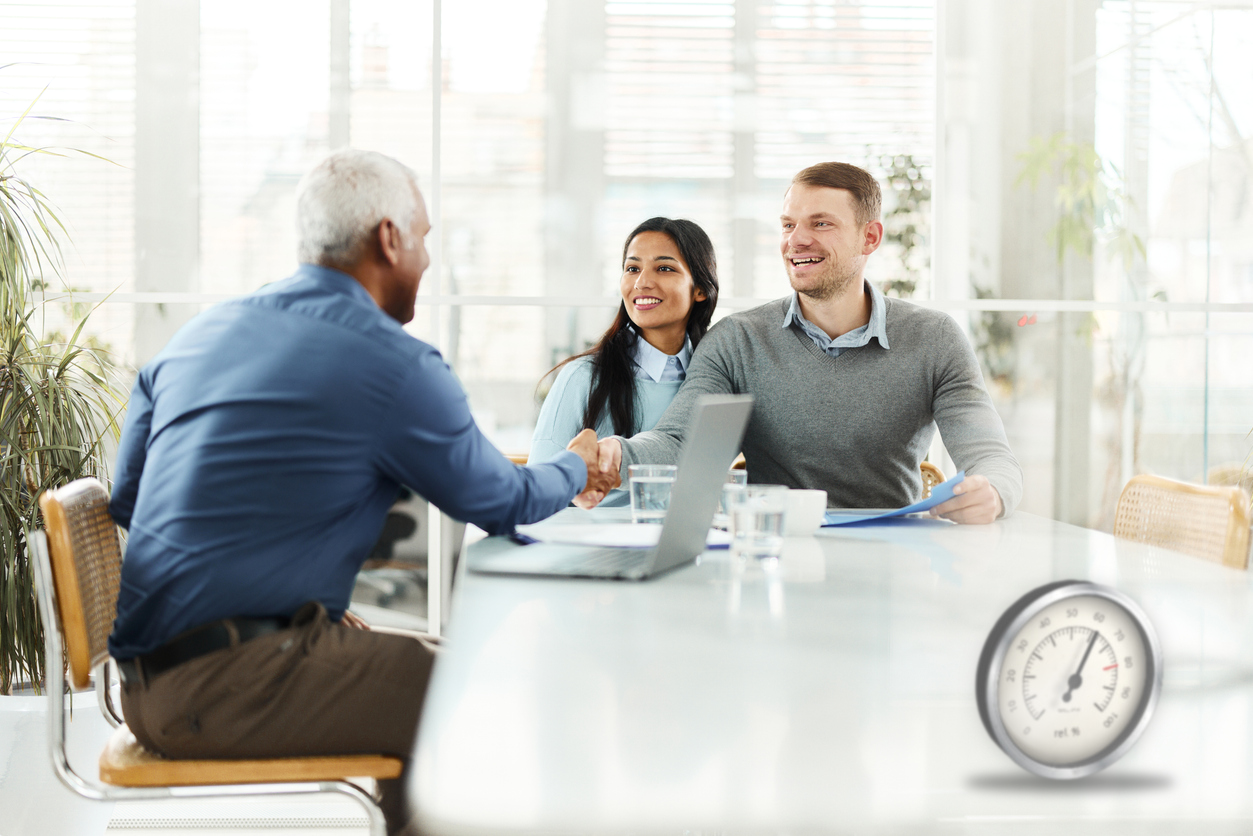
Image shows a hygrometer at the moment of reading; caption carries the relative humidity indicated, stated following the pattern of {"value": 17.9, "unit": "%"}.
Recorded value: {"value": 60, "unit": "%"}
